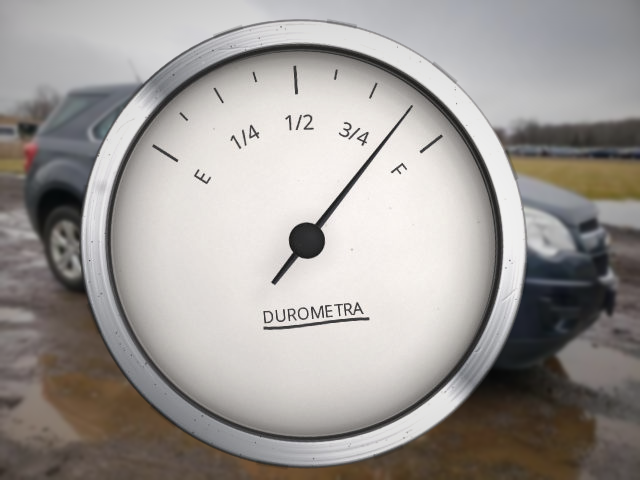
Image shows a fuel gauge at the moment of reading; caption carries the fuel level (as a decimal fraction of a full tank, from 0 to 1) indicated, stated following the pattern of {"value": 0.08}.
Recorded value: {"value": 0.875}
